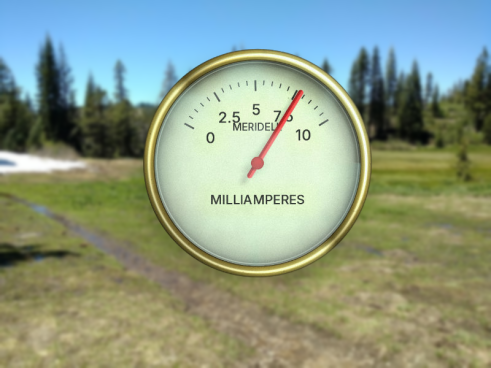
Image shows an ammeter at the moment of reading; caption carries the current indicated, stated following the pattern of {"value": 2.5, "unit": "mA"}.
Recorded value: {"value": 7.75, "unit": "mA"}
